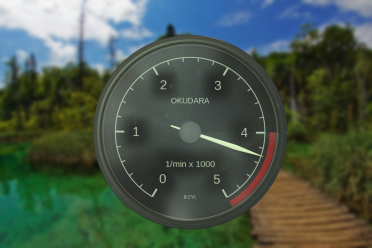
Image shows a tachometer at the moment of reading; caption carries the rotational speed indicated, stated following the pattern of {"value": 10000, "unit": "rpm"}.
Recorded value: {"value": 4300, "unit": "rpm"}
